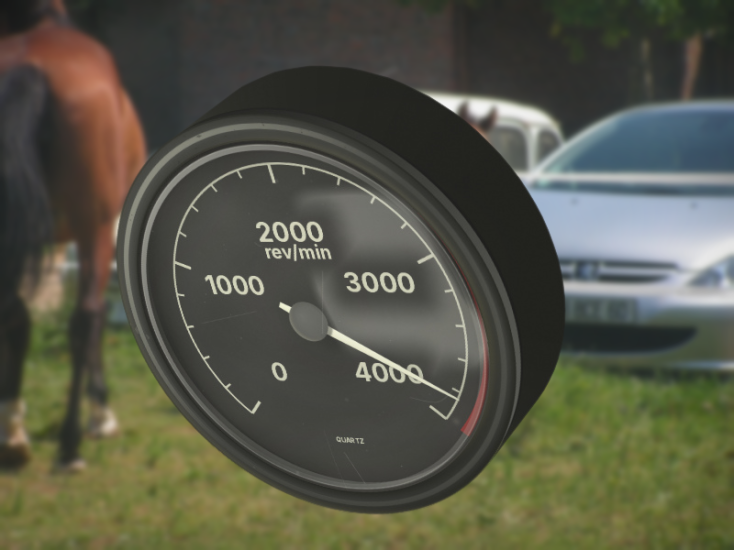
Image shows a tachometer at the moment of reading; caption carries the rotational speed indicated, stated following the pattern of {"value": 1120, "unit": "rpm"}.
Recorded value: {"value": 3800, "unit": "rpm"}
